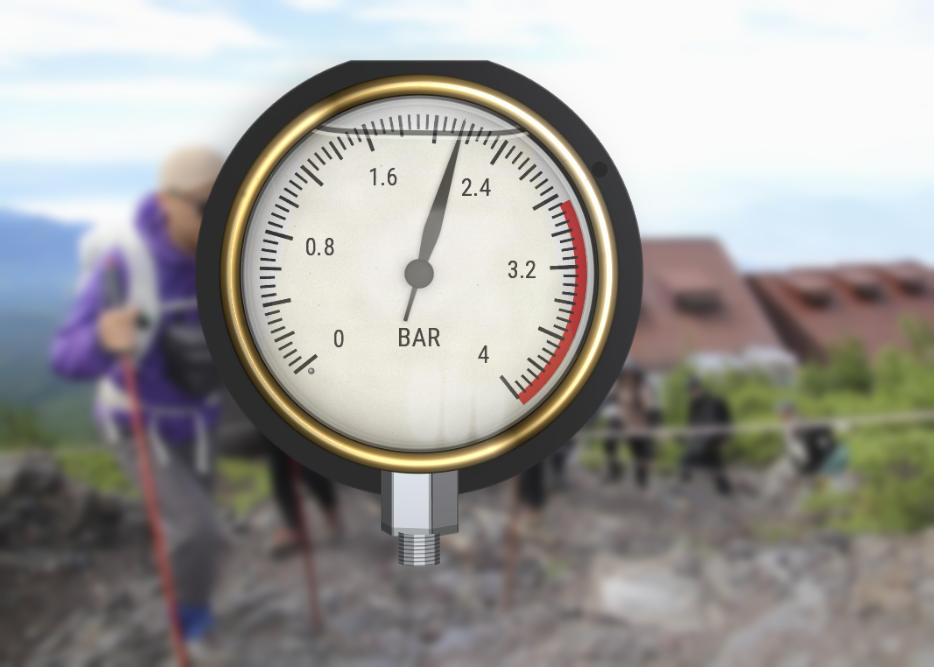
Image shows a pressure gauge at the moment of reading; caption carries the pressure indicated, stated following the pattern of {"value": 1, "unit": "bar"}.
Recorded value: {"value": 2.15, "unit": "bar"}
